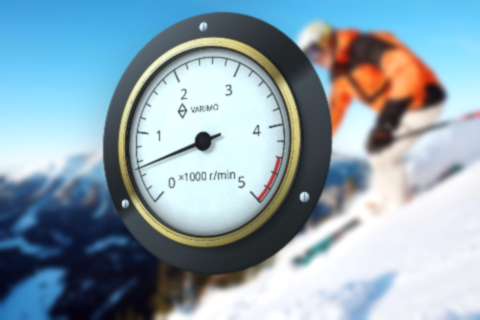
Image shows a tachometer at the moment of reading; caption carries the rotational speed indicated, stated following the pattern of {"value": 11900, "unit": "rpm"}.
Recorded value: {"value": 500, "unit": "rpm"}
